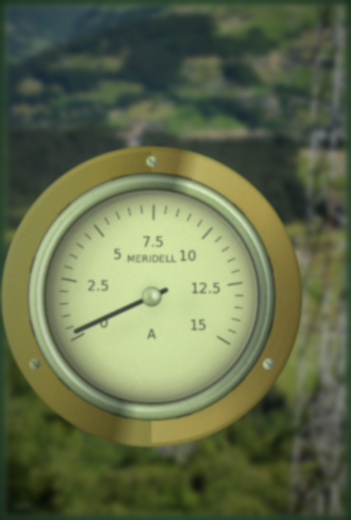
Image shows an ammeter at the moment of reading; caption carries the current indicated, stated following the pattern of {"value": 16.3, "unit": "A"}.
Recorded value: {"value": 0.25, "unit": "A"}
